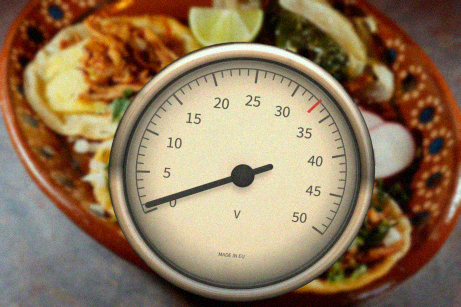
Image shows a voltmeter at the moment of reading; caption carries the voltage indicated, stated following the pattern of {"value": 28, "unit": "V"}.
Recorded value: {"value": 1, "unit": "V"}
